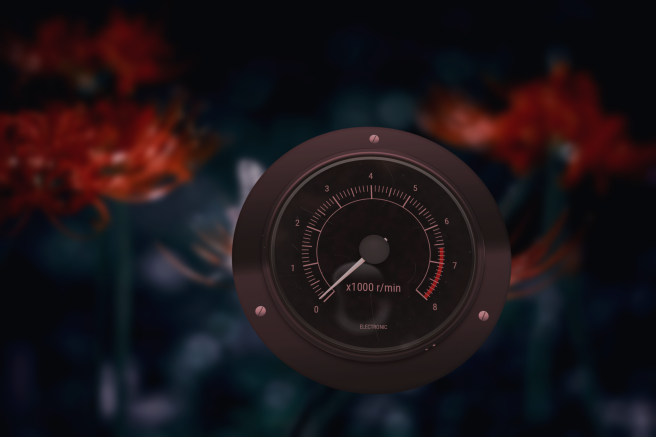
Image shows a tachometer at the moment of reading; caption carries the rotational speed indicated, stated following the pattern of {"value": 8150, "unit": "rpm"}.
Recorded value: {"value": 100, "unit": "rpm"}
